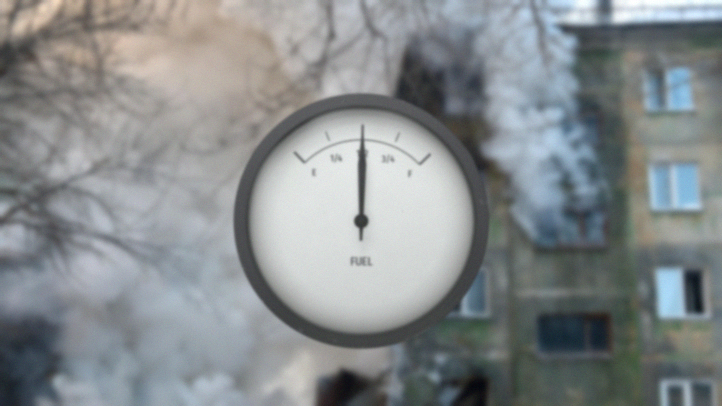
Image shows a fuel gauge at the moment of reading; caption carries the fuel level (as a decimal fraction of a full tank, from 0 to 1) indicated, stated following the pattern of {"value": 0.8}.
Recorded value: {"value": 0.5}
